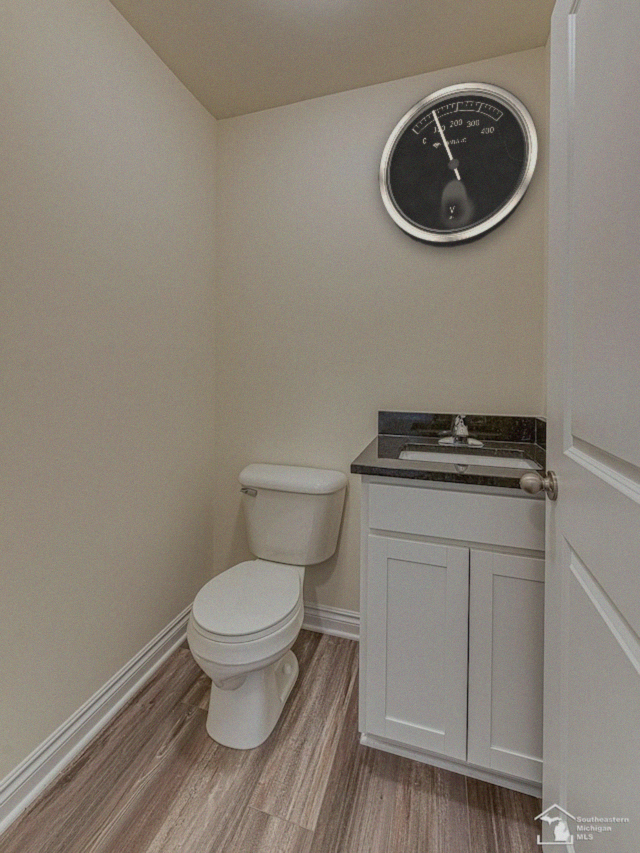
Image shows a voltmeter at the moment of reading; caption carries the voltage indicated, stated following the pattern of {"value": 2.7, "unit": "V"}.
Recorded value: {"value": 100, "unit": "V"}
